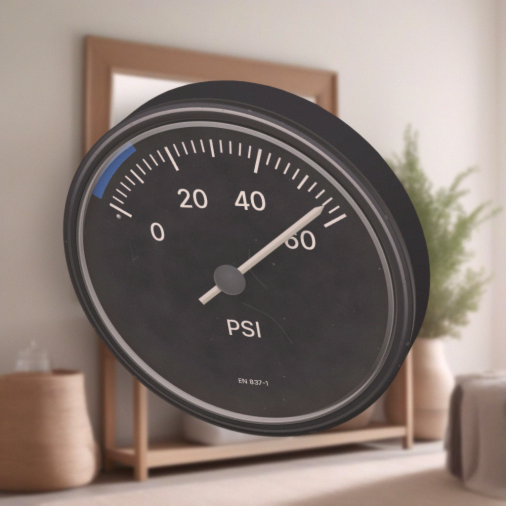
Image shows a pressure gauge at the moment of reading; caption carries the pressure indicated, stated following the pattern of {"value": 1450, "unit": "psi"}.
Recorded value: {"value": 56, "unit": "psi"}
